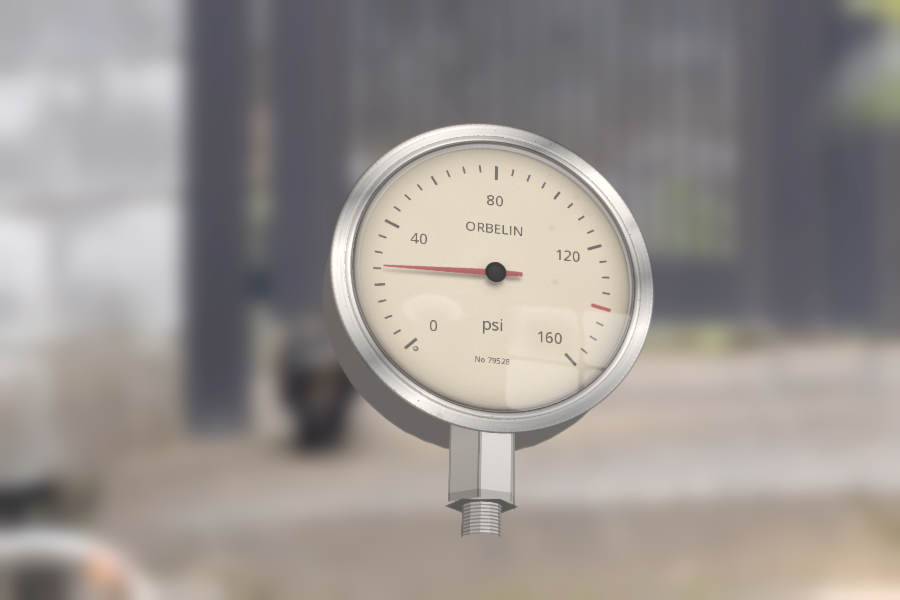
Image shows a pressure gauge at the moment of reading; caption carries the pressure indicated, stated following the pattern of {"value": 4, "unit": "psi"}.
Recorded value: {"value": 25, "unit": "psi"}
